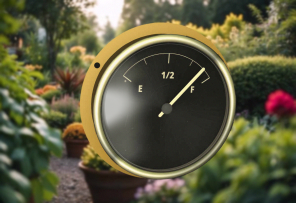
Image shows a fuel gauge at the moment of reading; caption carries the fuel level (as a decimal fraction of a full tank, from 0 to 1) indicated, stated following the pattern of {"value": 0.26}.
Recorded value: {"value": 0.875}
